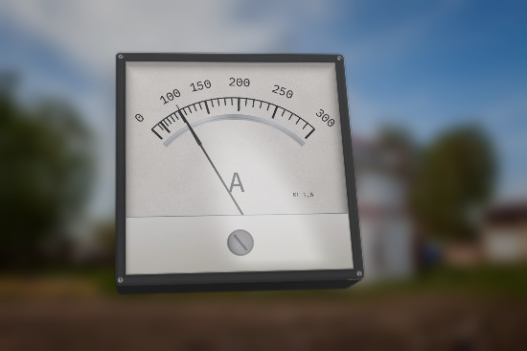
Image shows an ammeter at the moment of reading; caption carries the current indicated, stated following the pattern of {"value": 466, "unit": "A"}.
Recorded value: {"value": 100, "unit": "A"}
